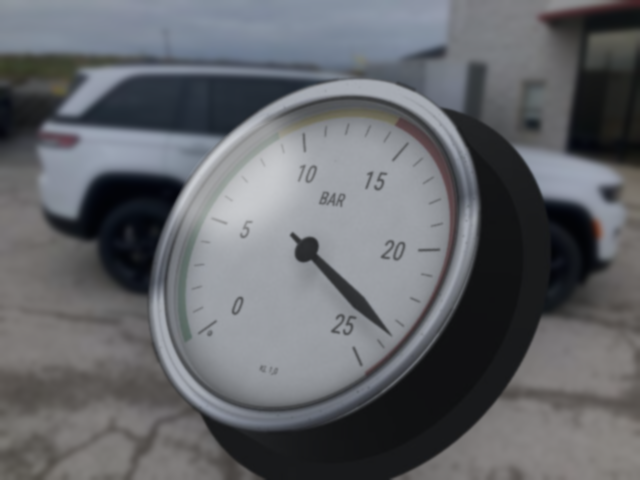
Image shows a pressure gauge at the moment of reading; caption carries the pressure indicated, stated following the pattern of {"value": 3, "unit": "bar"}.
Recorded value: {"value": 23.5, "unit": "bar"}
